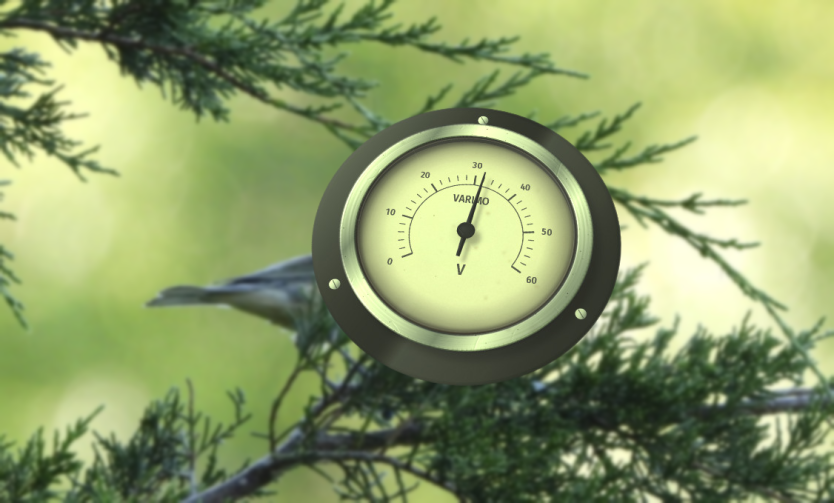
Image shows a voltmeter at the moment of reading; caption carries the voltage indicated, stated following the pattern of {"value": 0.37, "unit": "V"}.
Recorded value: {"value": 32, "unit": "V"}
